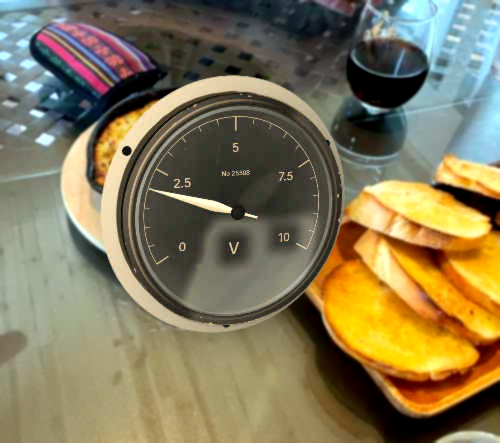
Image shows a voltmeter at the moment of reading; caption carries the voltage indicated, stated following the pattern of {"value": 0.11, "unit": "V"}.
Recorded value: {"value": 2, "unit": "V"}
